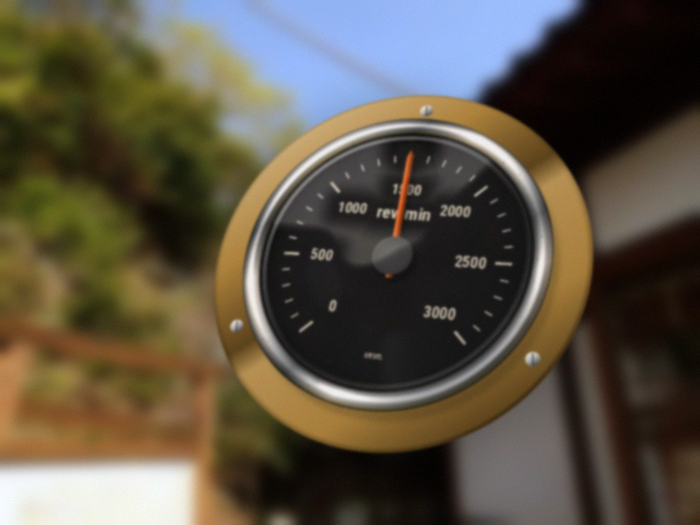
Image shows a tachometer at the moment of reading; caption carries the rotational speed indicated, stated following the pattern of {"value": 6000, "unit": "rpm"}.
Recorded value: {"value": 1500, "unit": "rpm"}
